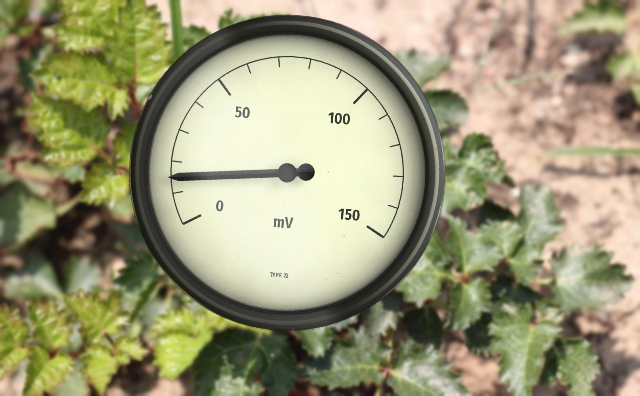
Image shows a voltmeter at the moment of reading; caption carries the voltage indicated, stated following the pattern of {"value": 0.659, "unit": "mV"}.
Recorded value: {"value": 15, "unit": "mV"}
